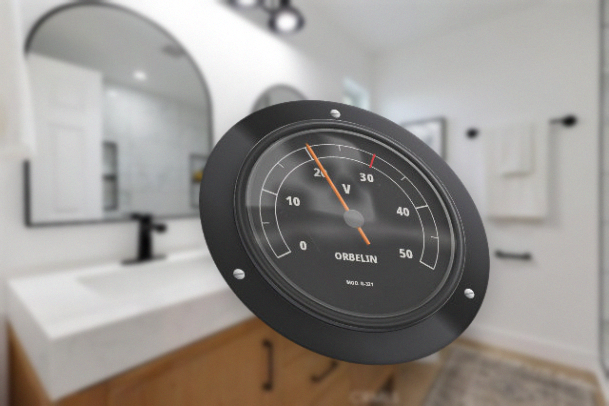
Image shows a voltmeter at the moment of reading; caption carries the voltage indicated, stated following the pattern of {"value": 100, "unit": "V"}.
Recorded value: {"value": 20, "unit": "V"}
